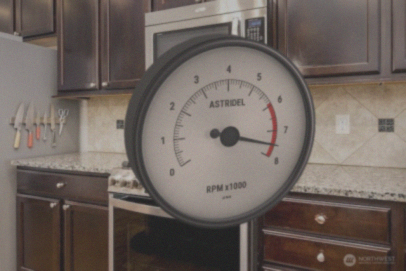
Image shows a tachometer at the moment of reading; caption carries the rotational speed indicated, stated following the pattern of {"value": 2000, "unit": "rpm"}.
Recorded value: {"value": 7500, "unit": "rpm"}
